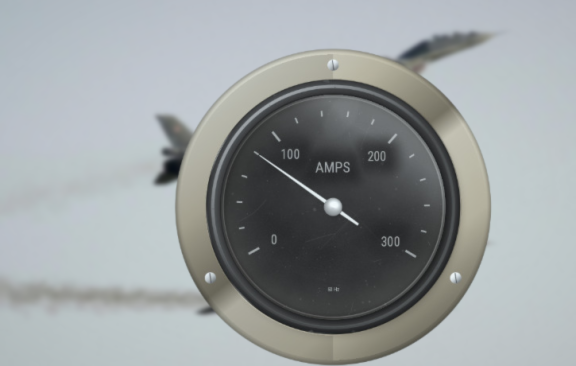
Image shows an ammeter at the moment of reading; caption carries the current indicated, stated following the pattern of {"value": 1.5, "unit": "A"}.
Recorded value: {"value": 80, "unit": "A"}
